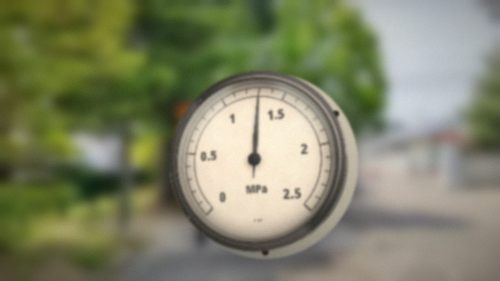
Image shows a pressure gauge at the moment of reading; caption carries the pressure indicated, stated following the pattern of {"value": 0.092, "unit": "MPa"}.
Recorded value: {"value": 1.3, "unit": "MPa"}
